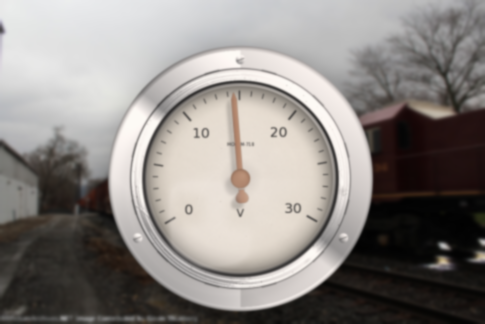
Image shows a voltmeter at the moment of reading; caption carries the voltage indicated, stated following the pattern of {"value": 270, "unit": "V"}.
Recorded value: {"value": 14.5, "unit": "V"}
